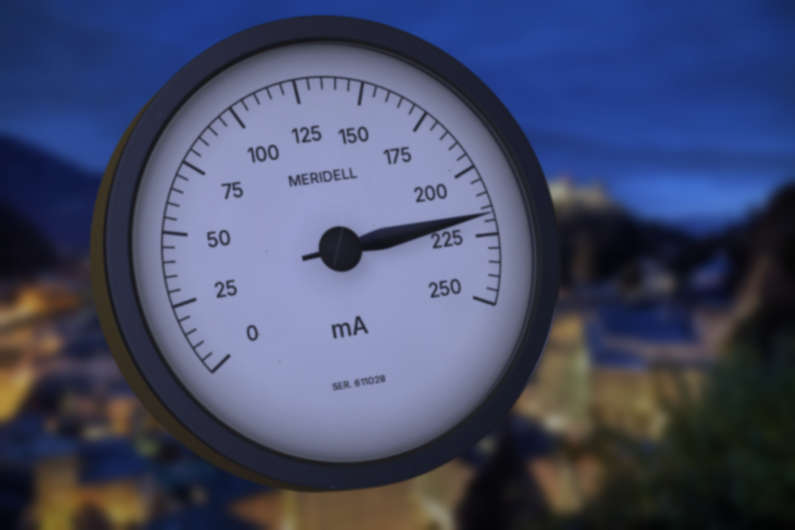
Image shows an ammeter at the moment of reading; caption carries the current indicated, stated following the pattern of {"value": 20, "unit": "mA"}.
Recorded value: {"value": 217.5, "unit": "mA"}
